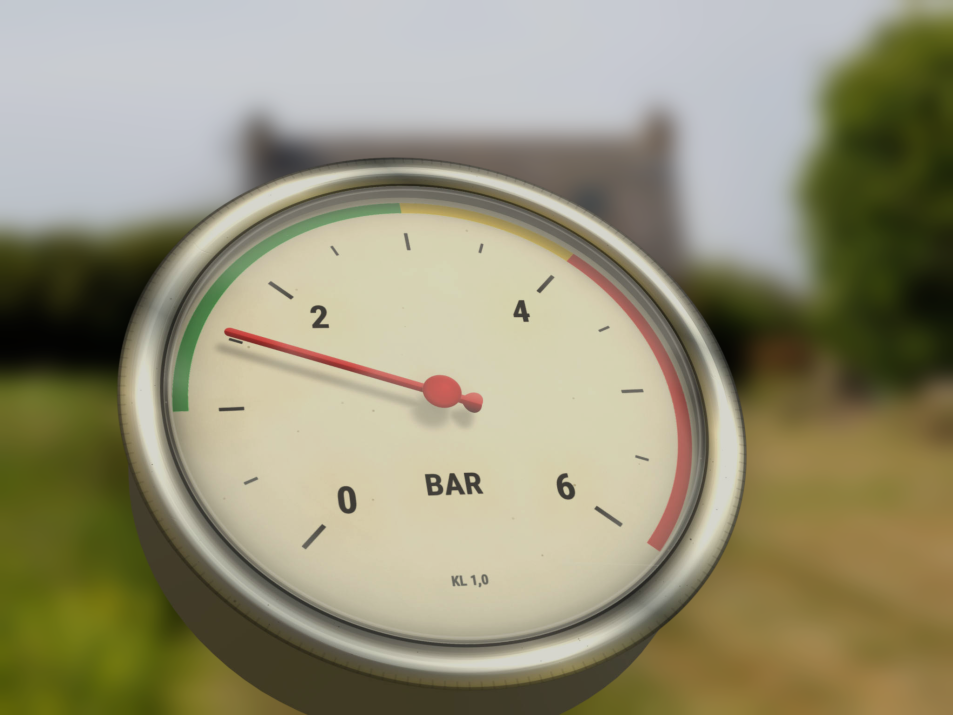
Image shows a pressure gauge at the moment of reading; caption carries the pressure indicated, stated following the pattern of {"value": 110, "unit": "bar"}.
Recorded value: {"value": 1.5, "unit": "bar"}
